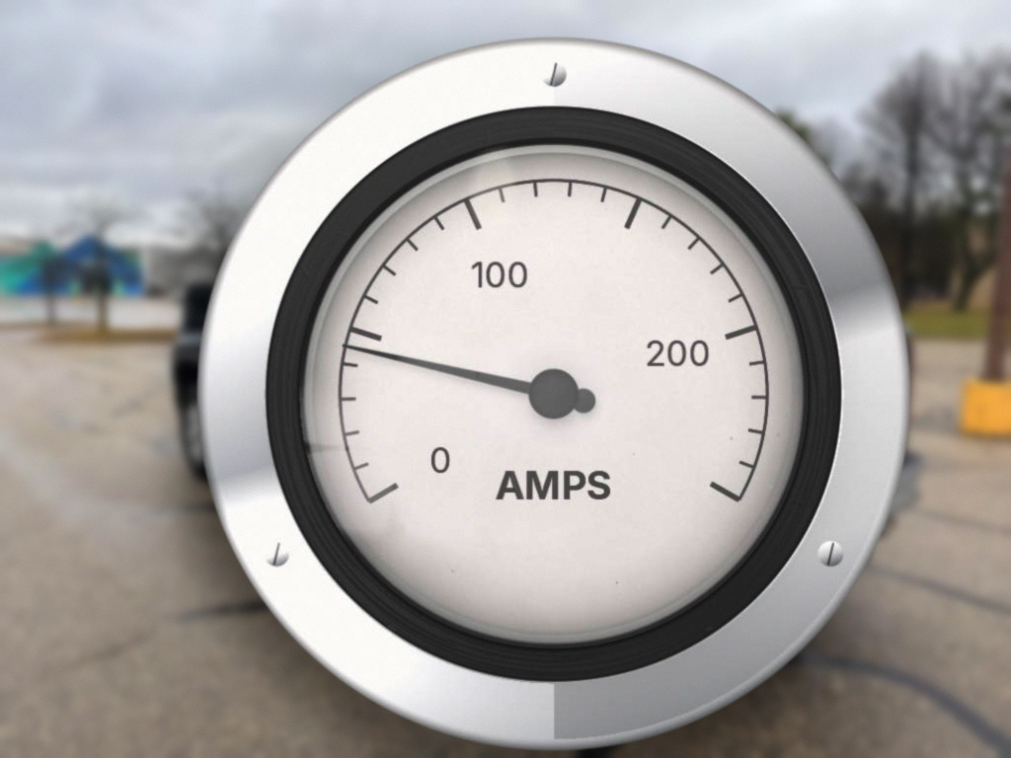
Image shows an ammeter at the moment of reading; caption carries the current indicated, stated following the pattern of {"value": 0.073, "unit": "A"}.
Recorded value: {"value": 45, "unit": "A"}
